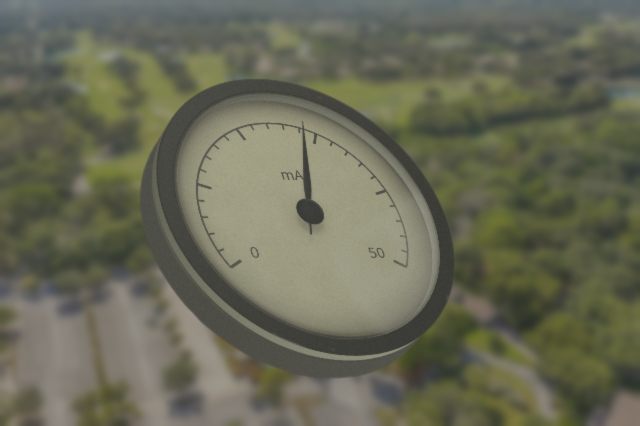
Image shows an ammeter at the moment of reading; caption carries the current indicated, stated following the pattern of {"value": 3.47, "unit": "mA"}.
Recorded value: {"value": 28, "unit": "mA"}
